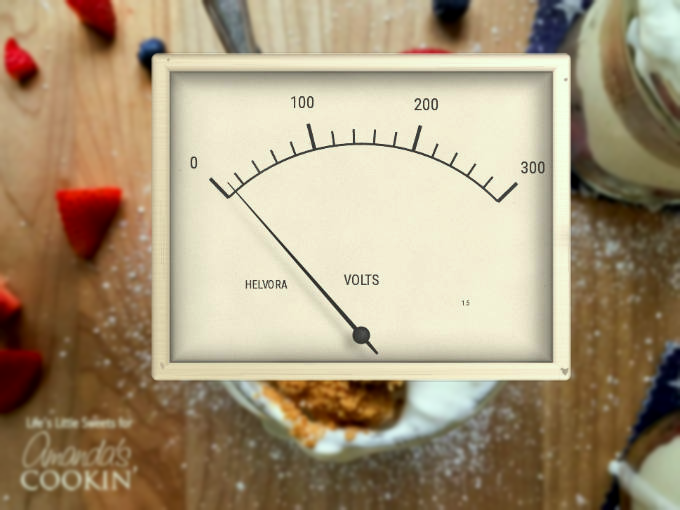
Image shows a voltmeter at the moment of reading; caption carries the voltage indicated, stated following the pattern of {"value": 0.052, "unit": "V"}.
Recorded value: {"value": 10, "unit": "V"}
